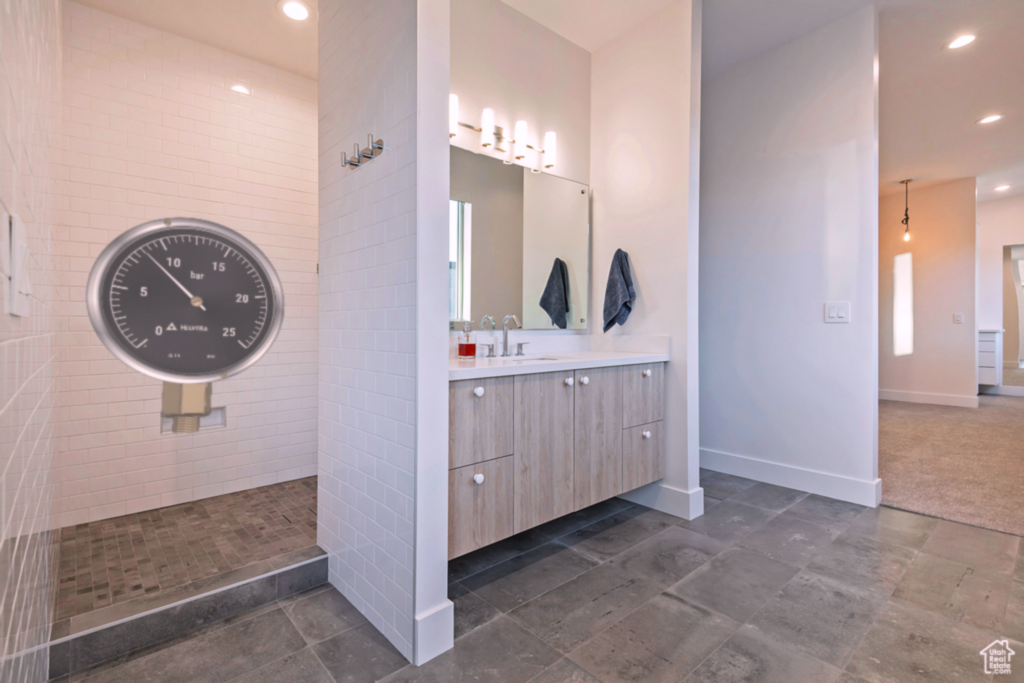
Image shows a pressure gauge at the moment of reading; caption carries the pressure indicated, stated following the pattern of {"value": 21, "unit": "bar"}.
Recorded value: {"value": 8.5, "unit": "bar"}
